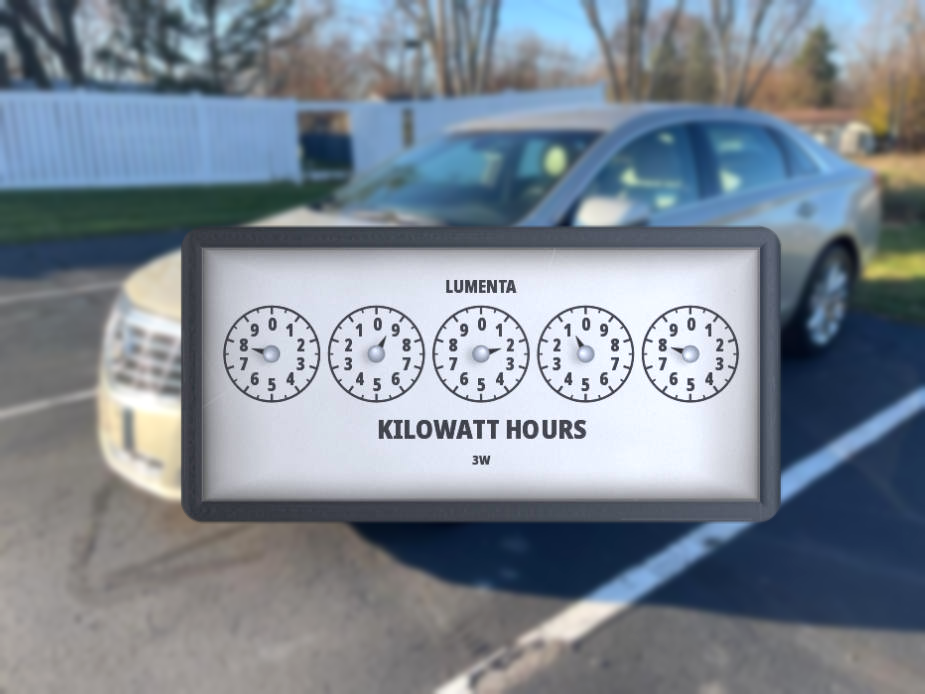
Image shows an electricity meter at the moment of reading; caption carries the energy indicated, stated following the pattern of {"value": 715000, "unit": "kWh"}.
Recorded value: {"value": 79208, "unit": "kWh"}
